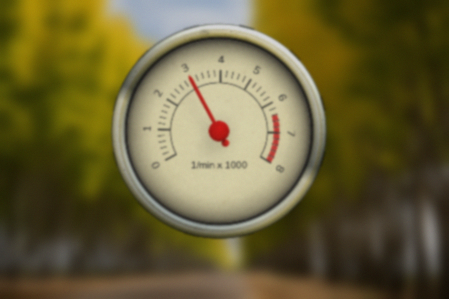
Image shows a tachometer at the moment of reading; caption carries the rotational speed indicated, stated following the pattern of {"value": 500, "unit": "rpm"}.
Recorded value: {"value": 3000, "unit": "rpm"}
